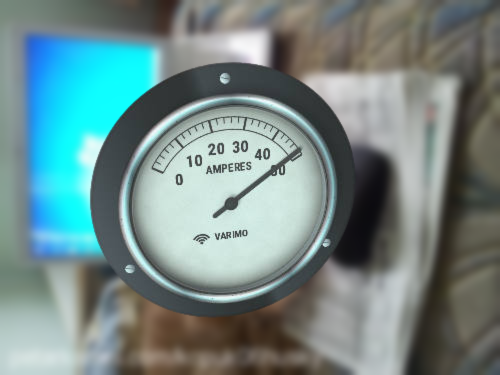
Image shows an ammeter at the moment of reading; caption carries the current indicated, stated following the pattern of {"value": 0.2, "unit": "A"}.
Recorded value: {"value": 48, "unit": "A"}
